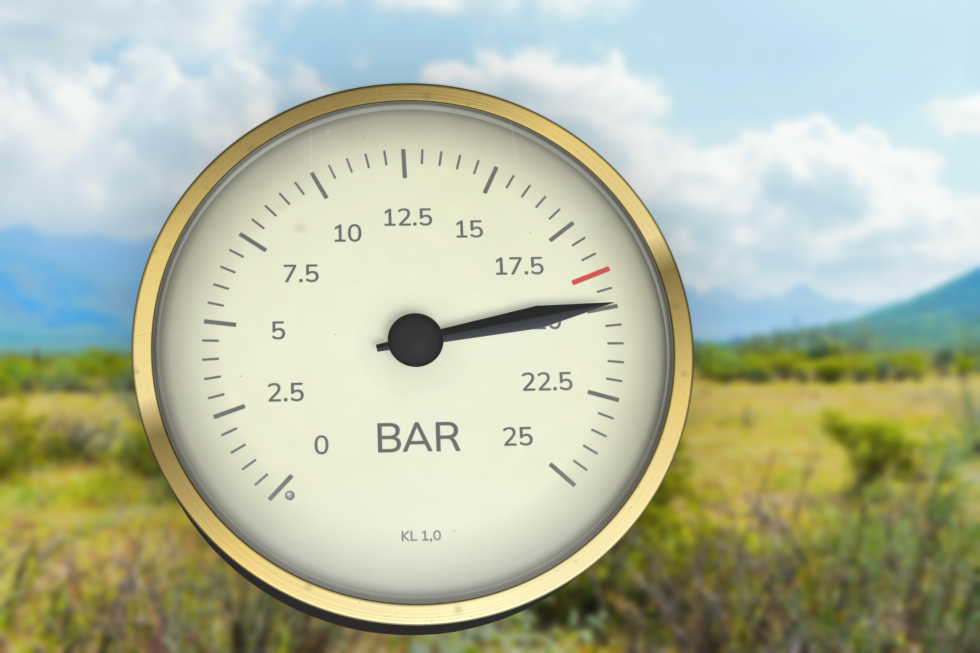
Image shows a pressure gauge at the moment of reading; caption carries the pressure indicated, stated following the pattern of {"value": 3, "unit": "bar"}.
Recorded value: {"value": 20, "unit": "bar"}
